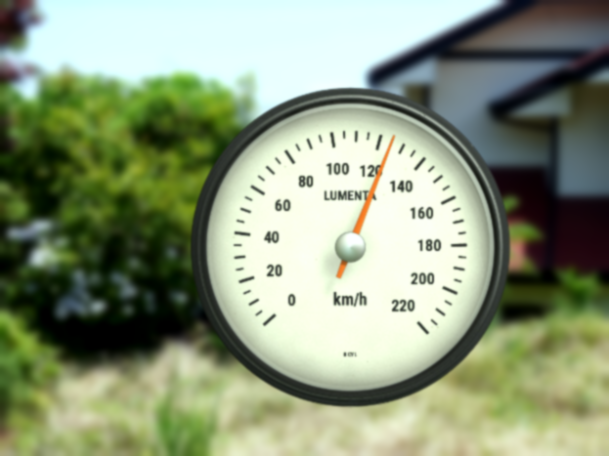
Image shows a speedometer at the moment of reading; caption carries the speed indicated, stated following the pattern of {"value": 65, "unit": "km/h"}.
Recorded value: {"value": 125, "unit": "km/h"}
